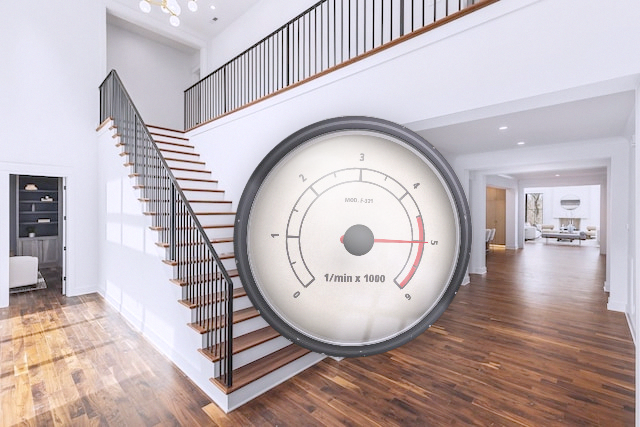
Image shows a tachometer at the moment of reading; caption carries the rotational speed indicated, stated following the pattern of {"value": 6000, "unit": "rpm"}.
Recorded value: {"value": 5000, "unit": "rpm"}
